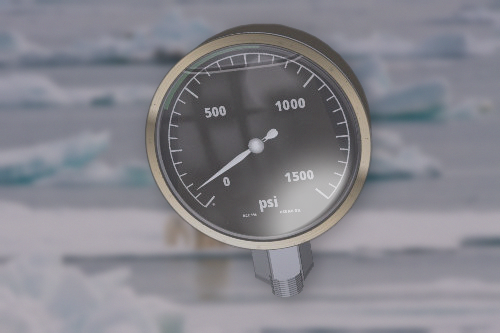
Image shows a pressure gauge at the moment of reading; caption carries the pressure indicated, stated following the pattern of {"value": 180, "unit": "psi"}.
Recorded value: {"value": 75, "unit": "psi"}
